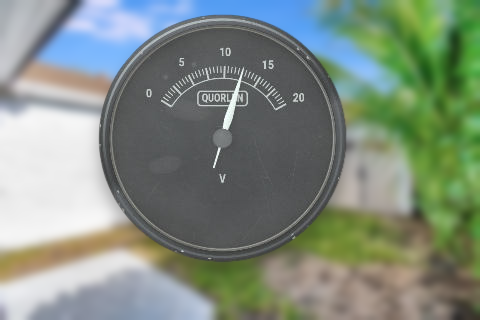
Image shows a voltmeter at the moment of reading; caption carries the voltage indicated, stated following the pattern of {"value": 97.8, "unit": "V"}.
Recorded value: {"value": 12.5, "unit": "V"}
